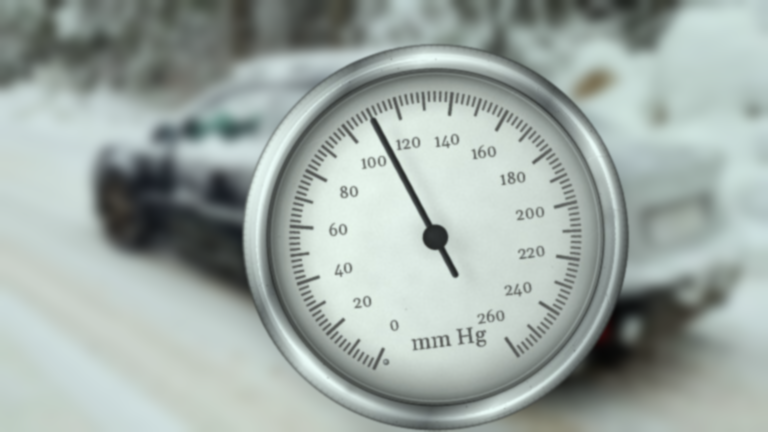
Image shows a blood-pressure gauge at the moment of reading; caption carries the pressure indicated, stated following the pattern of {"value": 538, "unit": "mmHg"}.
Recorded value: {"value": 110, "unit": "mmHg"}
